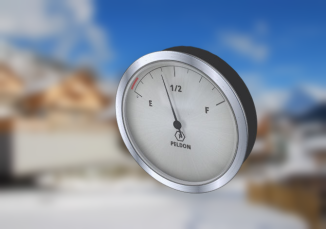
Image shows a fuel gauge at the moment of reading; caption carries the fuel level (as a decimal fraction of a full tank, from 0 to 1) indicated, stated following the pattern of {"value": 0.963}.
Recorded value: {"value": 0.375}
